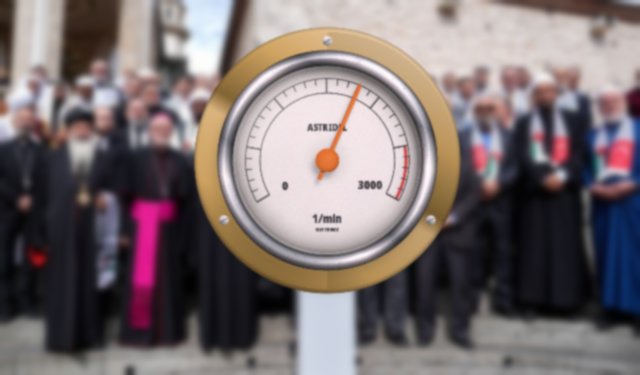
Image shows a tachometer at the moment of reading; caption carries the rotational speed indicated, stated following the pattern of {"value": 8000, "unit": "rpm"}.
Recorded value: {"value": 1800, "unit": "rpm"}
